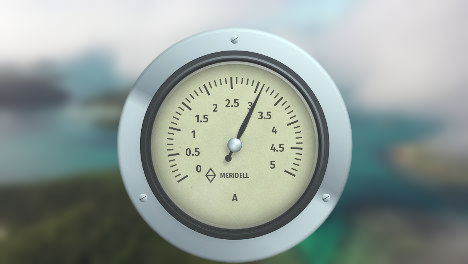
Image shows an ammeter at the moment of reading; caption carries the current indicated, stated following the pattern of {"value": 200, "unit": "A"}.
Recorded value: {"value": 3.1, "unit": "A"}
